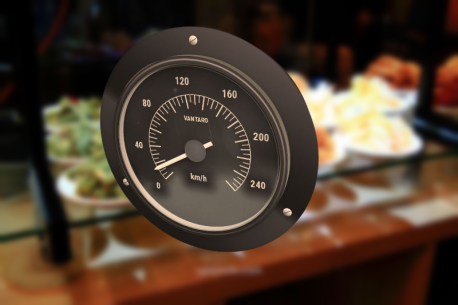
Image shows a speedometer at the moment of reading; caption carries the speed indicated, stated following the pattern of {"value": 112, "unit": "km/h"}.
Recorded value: {"value": 15, "unit": "km/h"}
